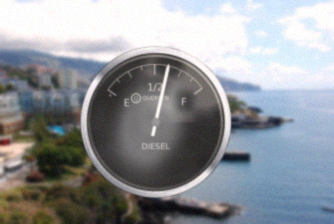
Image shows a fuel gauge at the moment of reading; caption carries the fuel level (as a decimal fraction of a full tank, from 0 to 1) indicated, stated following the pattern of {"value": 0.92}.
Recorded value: {"value": 0.625}
